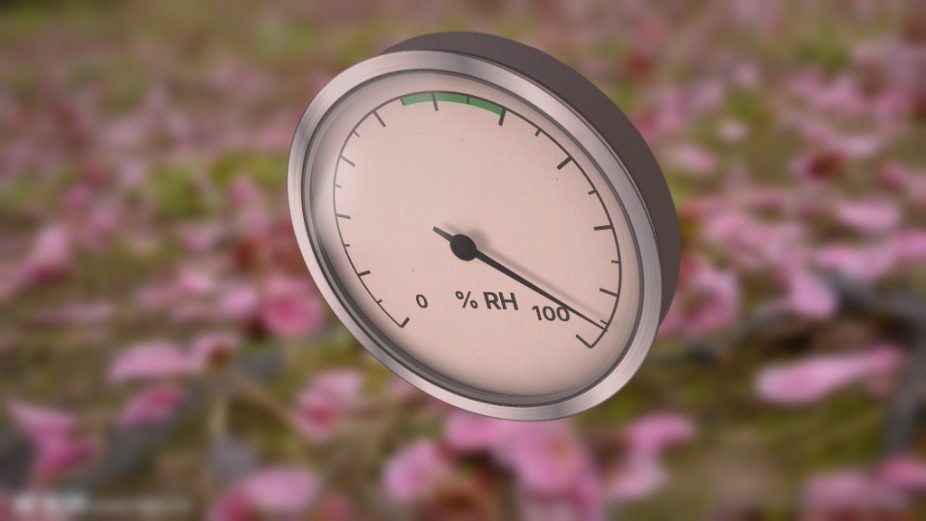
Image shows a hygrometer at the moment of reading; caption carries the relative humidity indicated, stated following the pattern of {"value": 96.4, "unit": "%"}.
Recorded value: {"value": 95, "unit": "%"}
